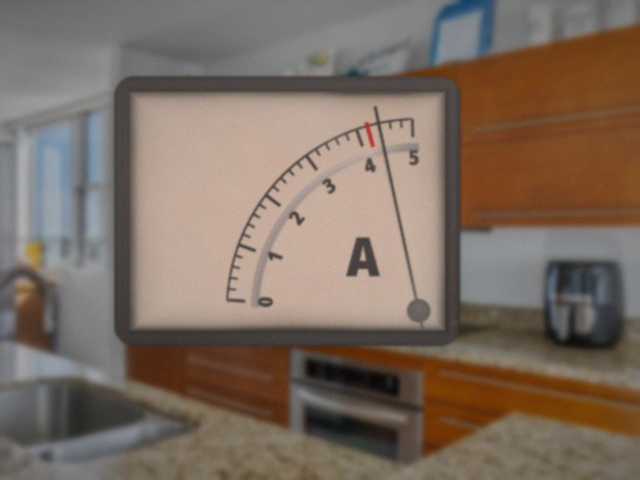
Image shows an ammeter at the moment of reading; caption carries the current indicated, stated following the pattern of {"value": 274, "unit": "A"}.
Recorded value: {"value": 4.4, "unit": "A"}
